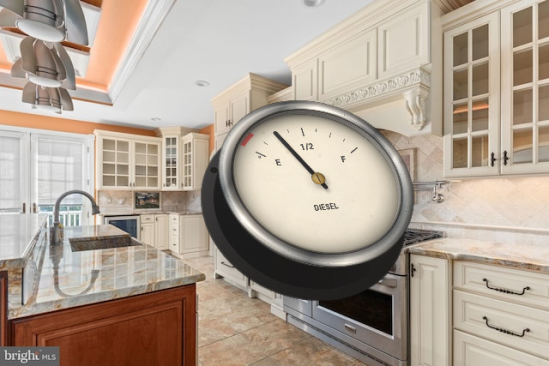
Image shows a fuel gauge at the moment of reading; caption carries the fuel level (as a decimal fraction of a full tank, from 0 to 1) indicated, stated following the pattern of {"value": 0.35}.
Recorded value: {"value": 0.25}
